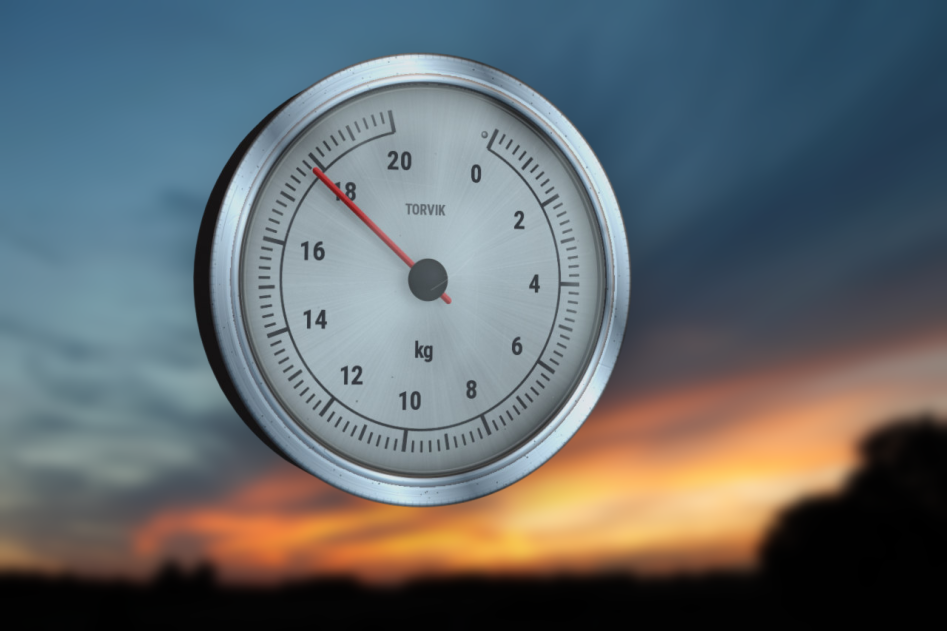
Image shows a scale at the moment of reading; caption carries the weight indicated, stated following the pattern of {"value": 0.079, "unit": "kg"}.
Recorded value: {"value": 17.8, "unit": "kg"}
